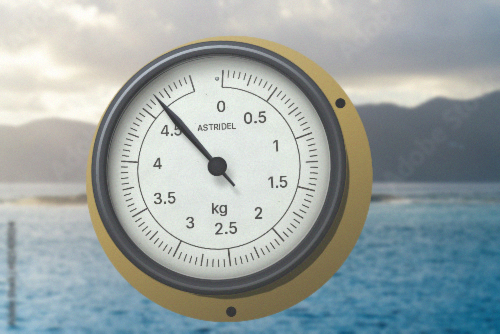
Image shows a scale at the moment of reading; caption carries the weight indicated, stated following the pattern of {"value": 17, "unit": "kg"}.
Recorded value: {"value": 4.65, "unit": "kg"}
